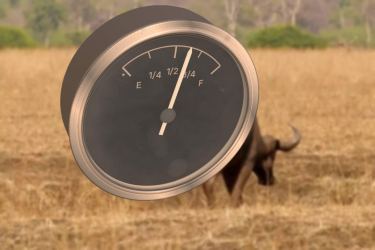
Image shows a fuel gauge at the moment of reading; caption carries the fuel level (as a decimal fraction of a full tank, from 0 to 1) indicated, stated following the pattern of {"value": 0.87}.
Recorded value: {"value": 0.625}
